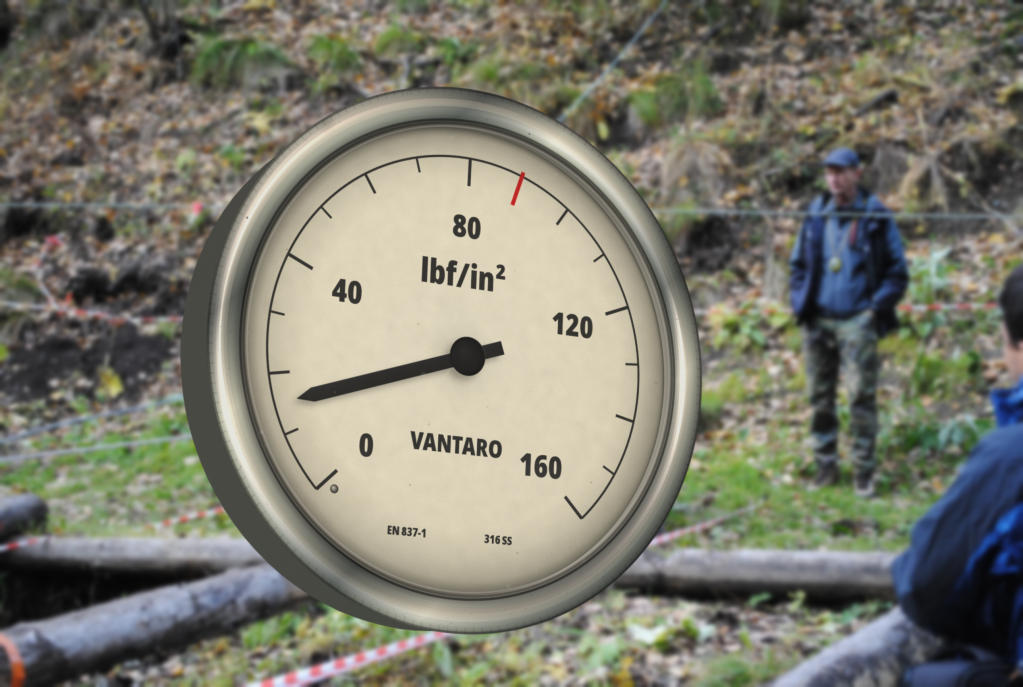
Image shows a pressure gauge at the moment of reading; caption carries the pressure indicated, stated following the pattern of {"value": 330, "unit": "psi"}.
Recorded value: {"value": 15, "unit": "psi"}
